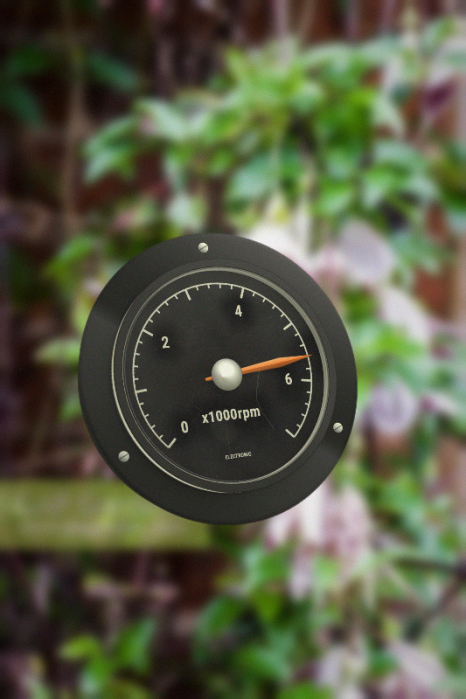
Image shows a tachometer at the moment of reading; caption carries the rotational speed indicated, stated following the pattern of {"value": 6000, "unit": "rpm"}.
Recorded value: {"value": 5600, "unit": "rpm"}
